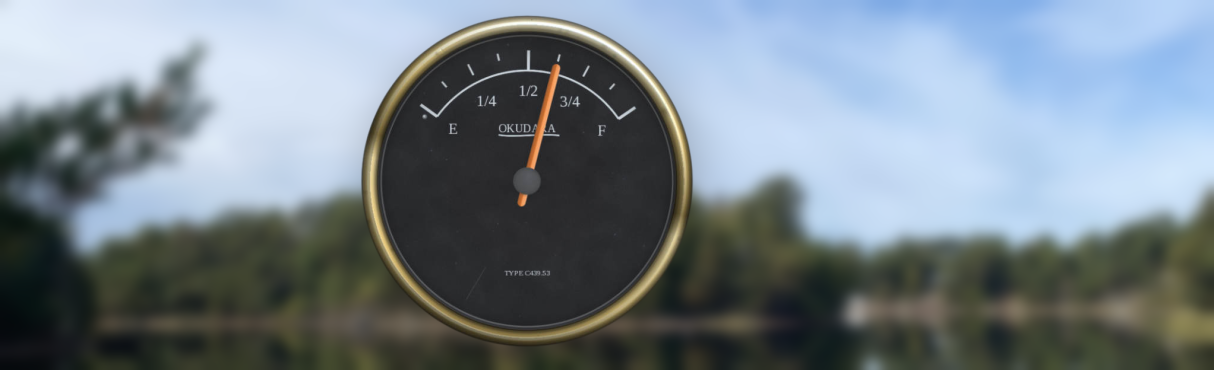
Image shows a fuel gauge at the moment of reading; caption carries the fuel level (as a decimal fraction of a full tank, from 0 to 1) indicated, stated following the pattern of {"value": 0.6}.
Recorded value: {"value": 0.625}
